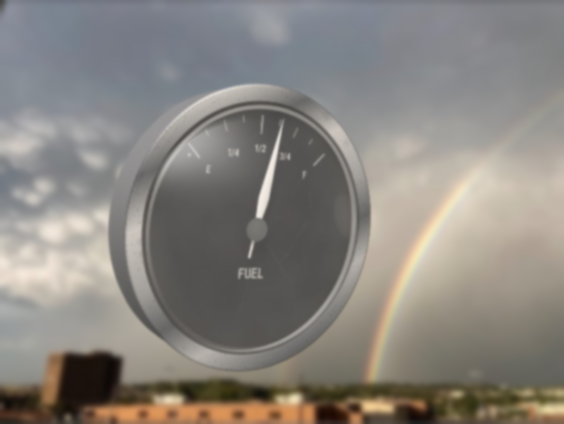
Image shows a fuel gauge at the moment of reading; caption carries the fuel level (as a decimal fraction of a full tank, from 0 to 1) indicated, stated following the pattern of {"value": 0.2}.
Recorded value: {"value": 0.625}
